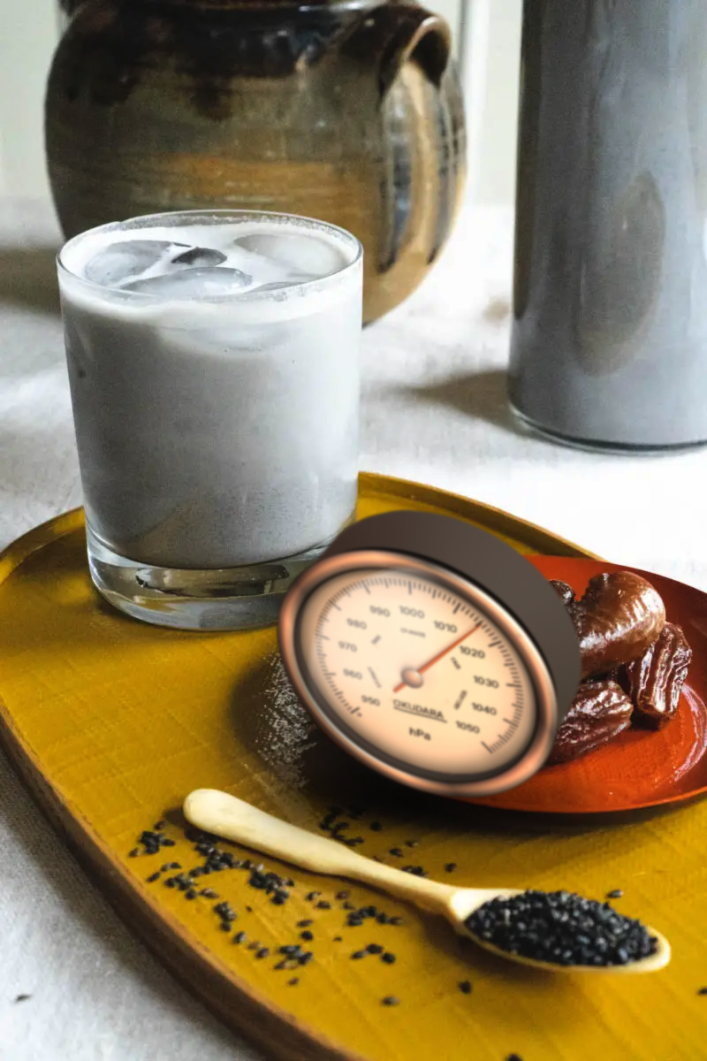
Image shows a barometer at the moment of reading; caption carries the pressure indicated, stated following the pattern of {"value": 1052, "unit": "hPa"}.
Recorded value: {"value": 1015, "unit": "hPa"}
